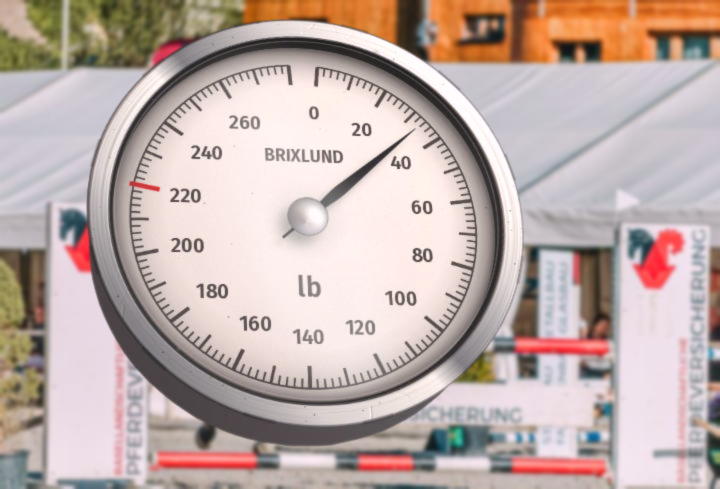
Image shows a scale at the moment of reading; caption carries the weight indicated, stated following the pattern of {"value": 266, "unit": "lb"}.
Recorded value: {"value": 34, "unit": "lb"}
